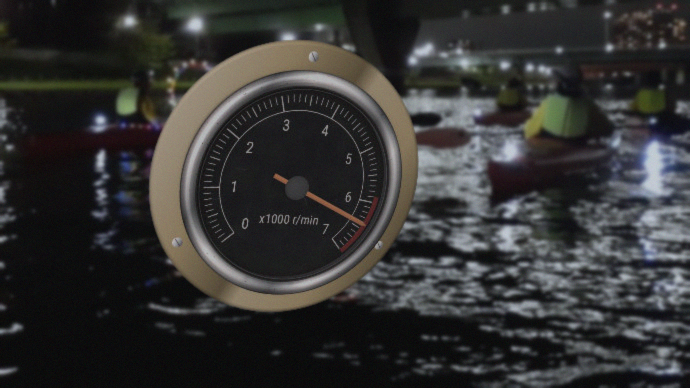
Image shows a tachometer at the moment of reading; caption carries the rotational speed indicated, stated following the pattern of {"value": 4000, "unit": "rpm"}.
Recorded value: {"value": 6400, "unit": "rpm"}
